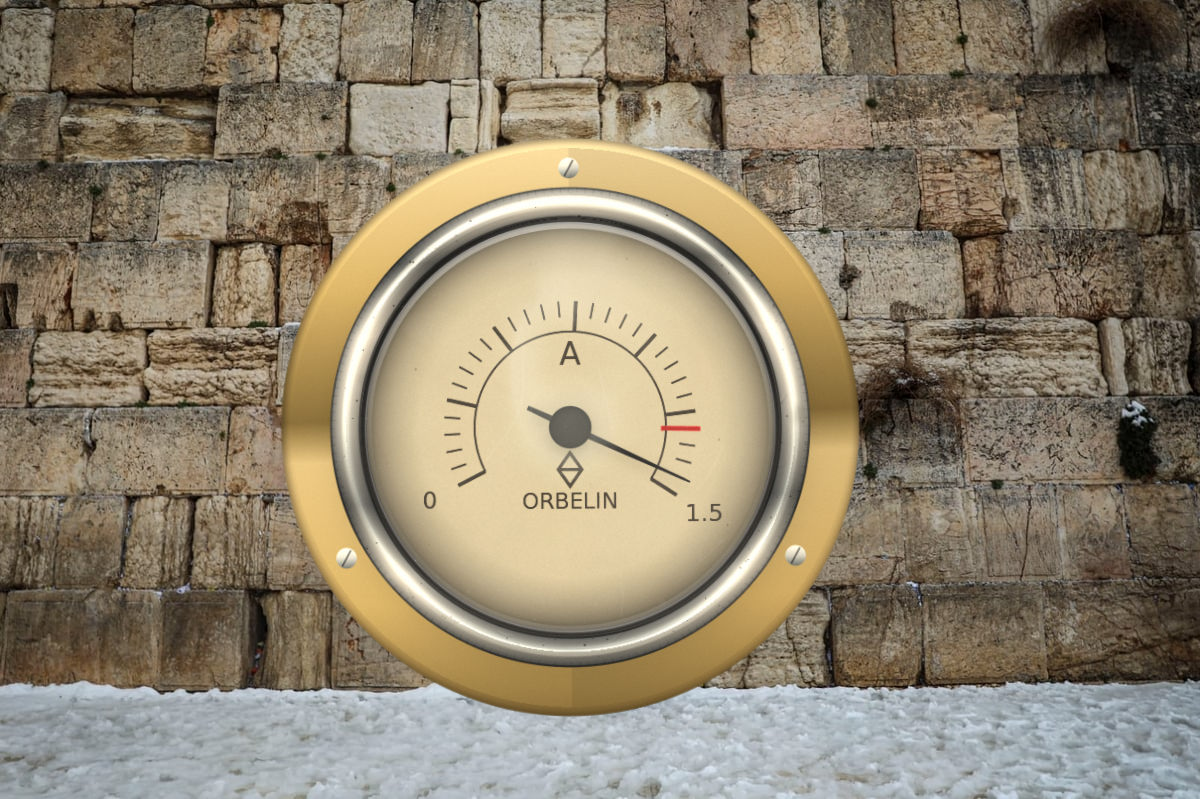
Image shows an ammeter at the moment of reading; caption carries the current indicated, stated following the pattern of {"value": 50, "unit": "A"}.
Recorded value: {"value": 1.45, "unit": "A"}
